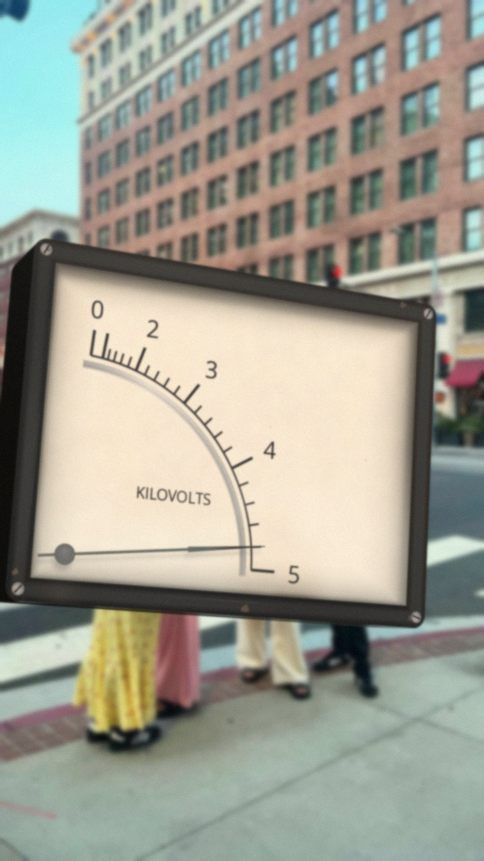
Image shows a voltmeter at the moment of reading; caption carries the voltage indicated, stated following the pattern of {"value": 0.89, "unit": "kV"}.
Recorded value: {"value": 4.8, "unit": "kV"}
